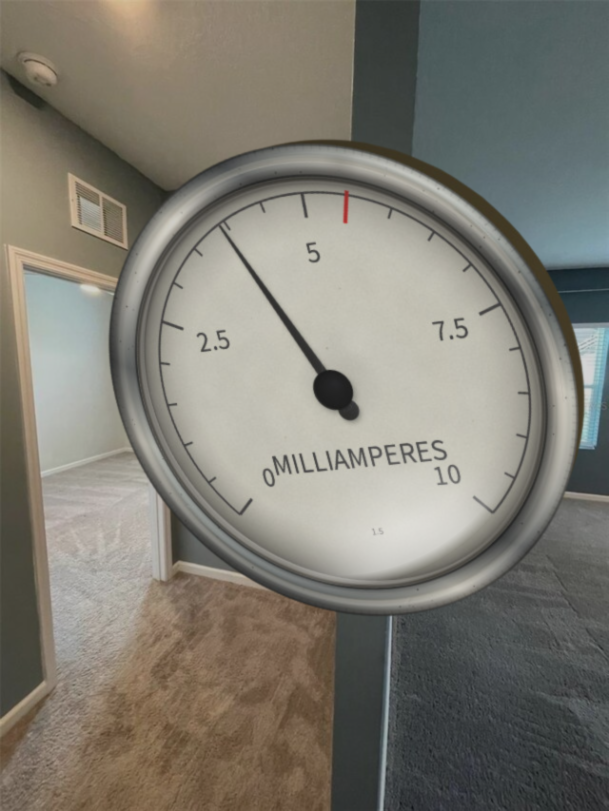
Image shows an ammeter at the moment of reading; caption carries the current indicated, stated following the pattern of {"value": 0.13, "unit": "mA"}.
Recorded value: {"value": 4, "unit": "mA"}
